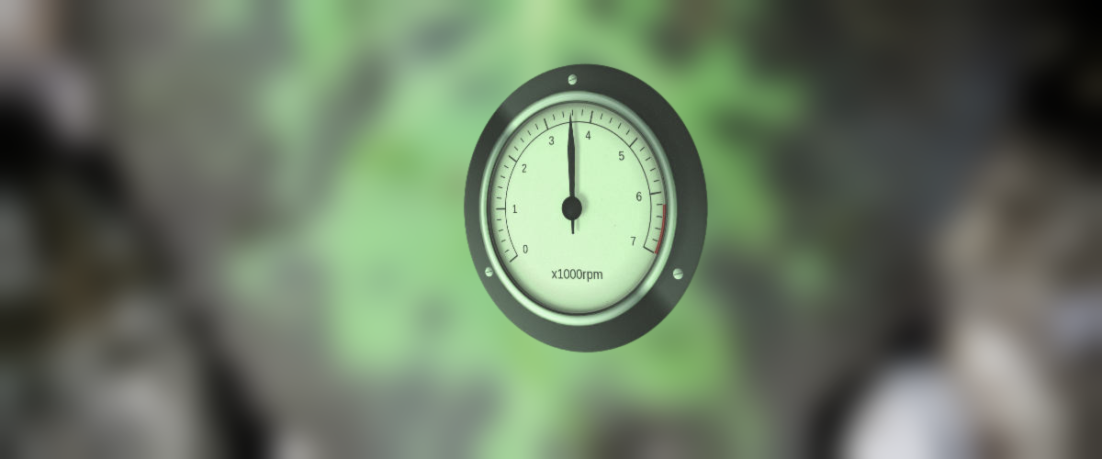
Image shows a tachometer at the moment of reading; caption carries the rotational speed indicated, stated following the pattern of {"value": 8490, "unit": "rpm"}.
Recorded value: {"value": 3600, "unit": "rpm"}
